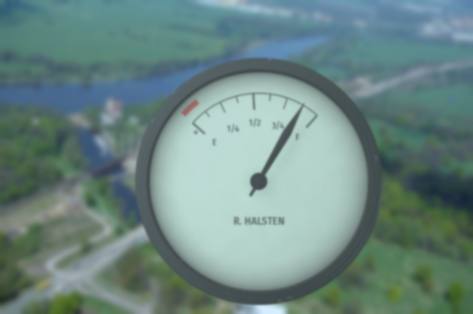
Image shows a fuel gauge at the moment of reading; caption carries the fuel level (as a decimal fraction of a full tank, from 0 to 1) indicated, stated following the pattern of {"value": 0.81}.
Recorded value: {"value": 0.875}
